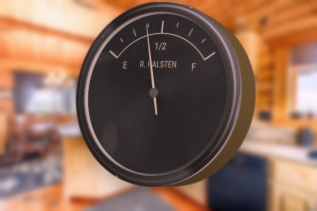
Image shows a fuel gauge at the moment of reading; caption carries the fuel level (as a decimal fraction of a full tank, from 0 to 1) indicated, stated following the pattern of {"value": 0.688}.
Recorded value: {"value": 0.375}
